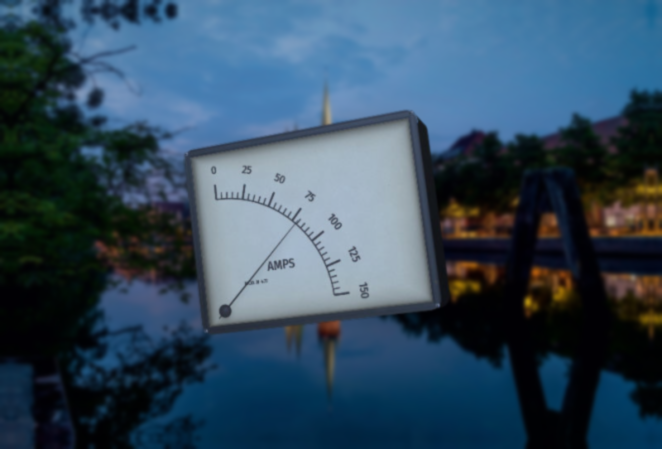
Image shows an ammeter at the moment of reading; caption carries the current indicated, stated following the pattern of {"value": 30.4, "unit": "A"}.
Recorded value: {"value": 80, "unit": "A"}
